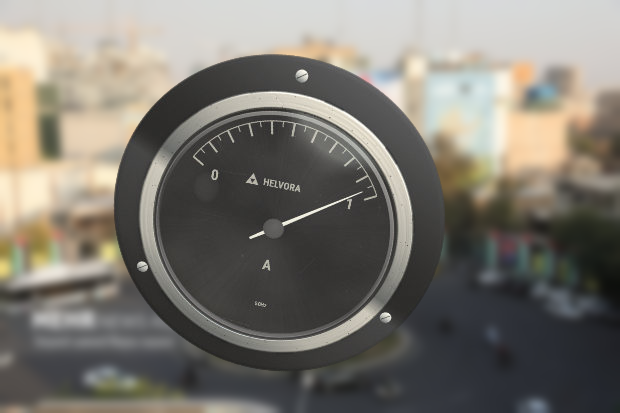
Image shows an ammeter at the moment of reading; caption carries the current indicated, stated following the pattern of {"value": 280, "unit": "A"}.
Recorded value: {"value": 0.95, "unit": "A"}
